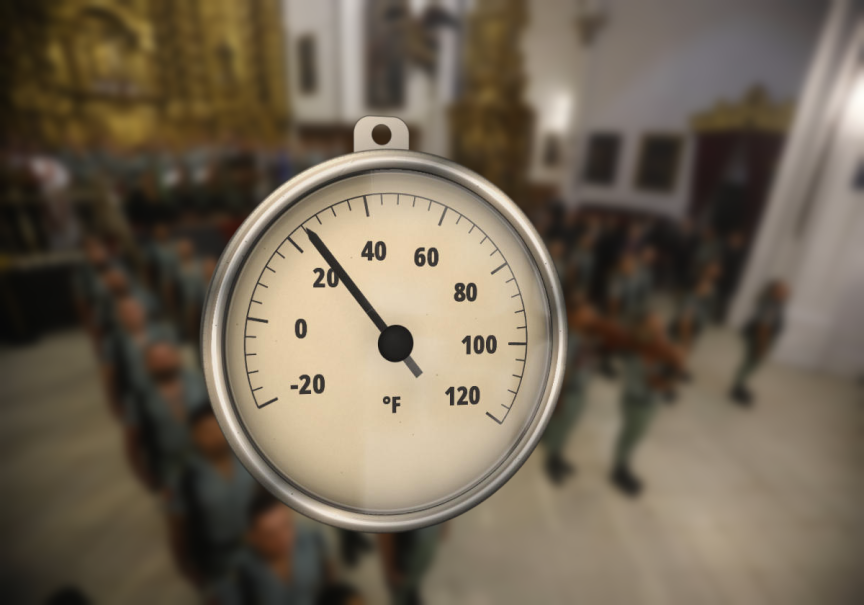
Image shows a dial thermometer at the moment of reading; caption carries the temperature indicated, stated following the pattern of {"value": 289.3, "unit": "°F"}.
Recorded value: {"value": 24, "unit": "°F"}
